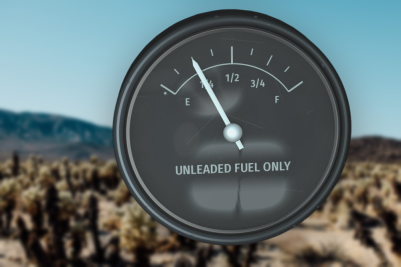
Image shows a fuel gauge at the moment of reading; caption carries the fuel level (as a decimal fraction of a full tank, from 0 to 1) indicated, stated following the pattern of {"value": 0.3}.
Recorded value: {"value": 0.25}
